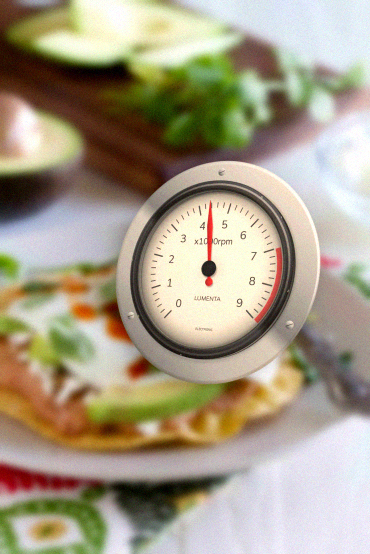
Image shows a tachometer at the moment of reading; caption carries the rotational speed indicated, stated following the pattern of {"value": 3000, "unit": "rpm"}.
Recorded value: {"value": 4400, "unit": "rpm"}
